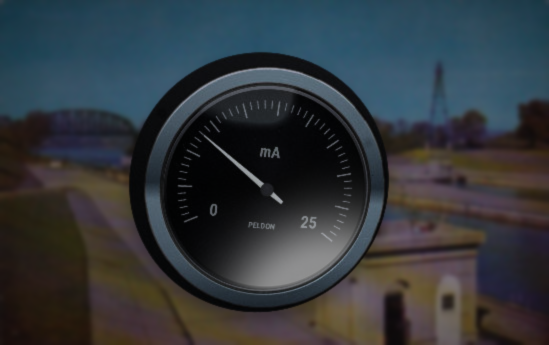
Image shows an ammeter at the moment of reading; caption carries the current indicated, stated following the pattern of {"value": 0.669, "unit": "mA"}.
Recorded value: {"value": 6.5, "unit": "mA"}
